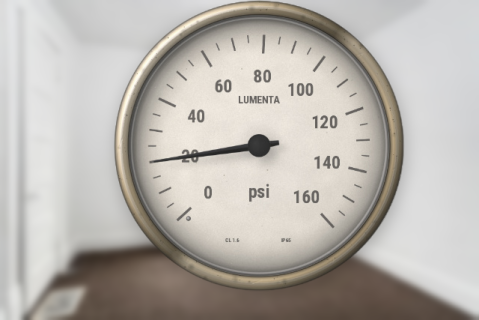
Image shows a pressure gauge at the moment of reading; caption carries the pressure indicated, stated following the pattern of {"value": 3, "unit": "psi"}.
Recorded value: {"value": 20, "unit": "psi"}
